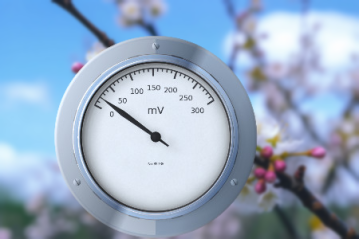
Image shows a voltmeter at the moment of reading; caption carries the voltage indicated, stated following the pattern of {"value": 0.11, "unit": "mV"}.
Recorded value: {"value": 20, "unit": "mV"}
